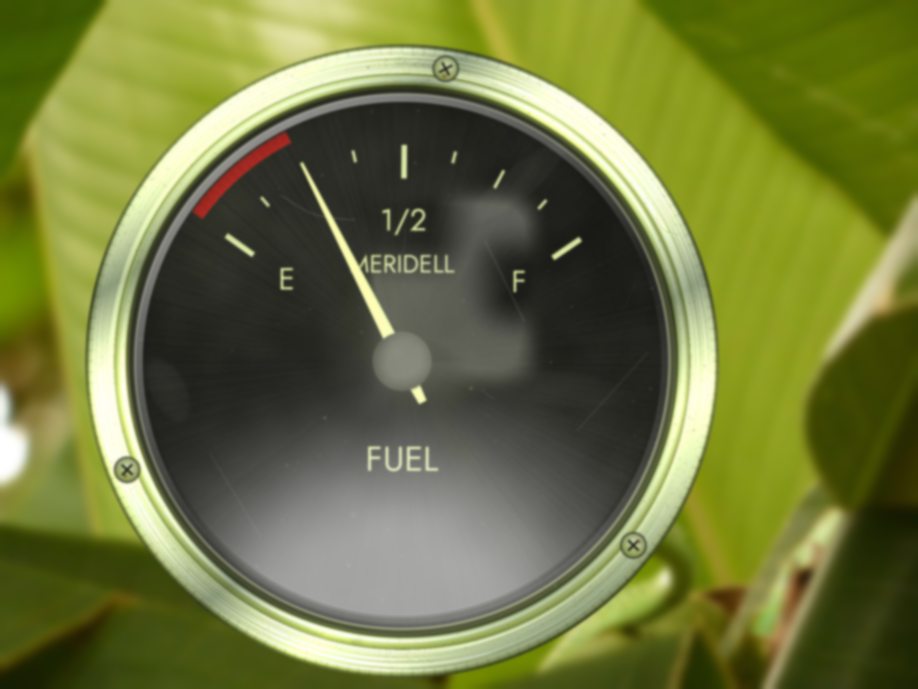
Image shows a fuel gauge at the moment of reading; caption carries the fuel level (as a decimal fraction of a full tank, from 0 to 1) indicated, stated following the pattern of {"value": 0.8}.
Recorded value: {"value": 0.25}
